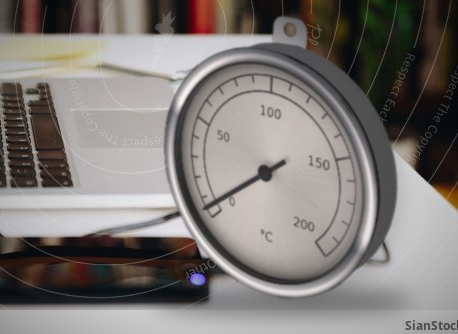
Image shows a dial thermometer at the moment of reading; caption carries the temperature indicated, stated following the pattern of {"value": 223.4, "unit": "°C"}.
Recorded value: {"value": 5, "unit": "°C"}
